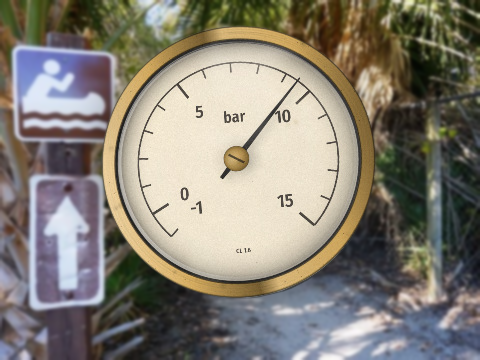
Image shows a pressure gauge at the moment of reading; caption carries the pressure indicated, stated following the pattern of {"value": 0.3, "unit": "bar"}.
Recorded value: {"value": 9.5, "unit": "bar"}
